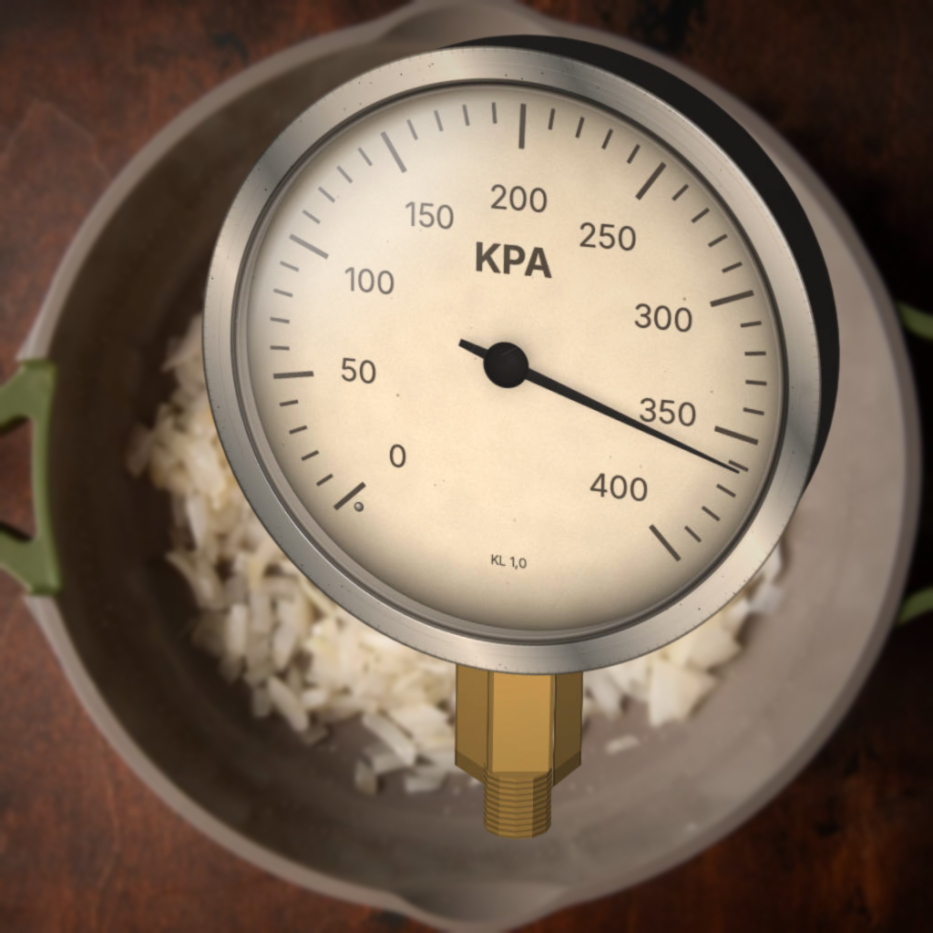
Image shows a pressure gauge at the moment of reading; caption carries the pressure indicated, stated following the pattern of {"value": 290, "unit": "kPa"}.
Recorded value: {"value": 360, "unit": "kPa"}
